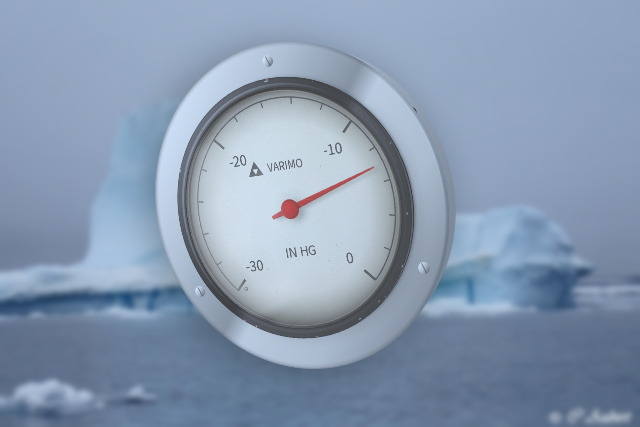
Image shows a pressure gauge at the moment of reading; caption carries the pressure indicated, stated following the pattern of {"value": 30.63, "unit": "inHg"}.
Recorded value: {"value": -7, "unit": "inHg"}
